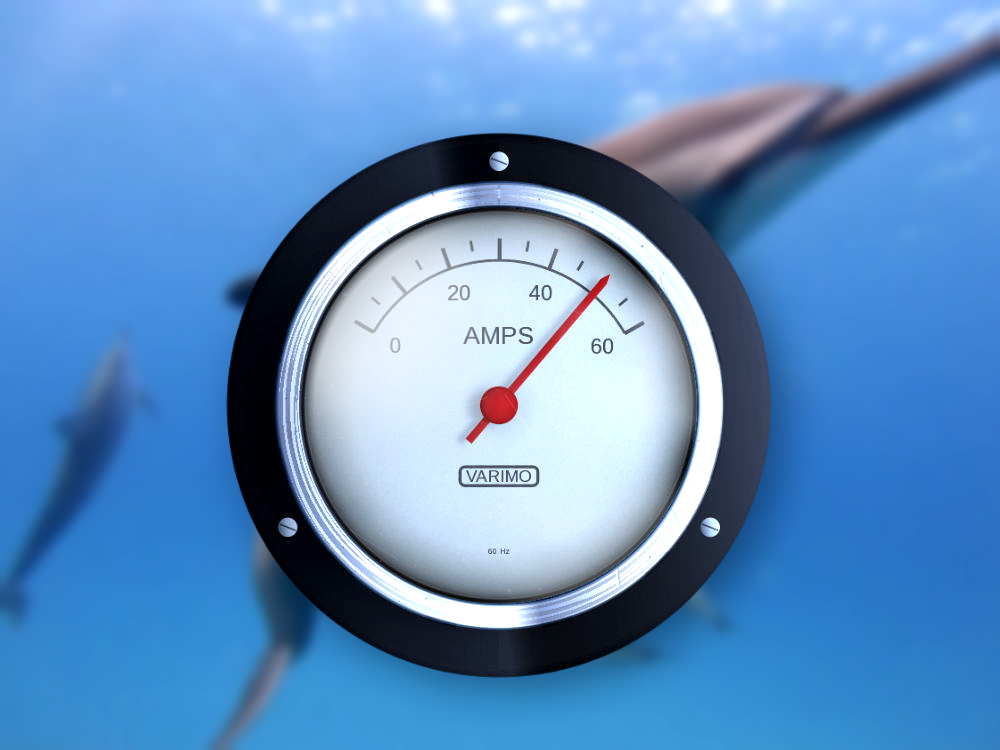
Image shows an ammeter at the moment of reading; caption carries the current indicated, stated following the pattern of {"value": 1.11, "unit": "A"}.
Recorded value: {"value": 50, "unit": "A"}
